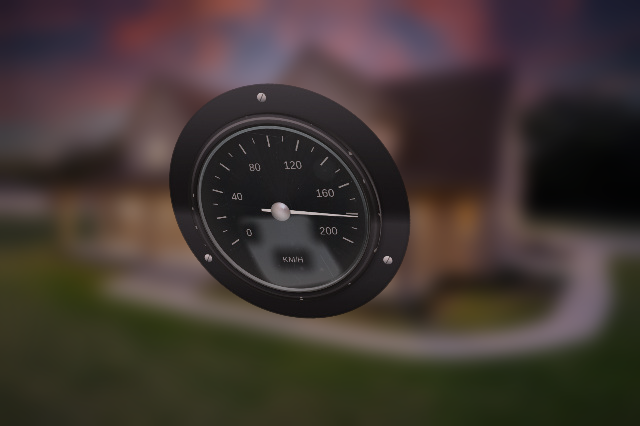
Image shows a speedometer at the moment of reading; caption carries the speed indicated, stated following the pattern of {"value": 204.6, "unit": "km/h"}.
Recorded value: {"value": 180, "unit": "km/h"}
